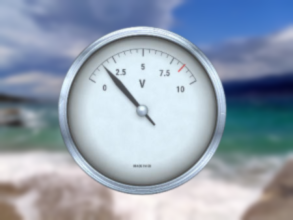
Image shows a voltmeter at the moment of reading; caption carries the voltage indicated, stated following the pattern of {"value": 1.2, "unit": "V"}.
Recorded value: {"value": 1.5, "unit": "V"}
